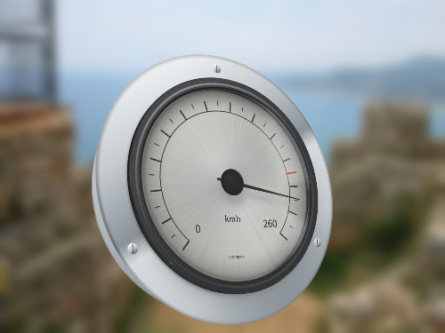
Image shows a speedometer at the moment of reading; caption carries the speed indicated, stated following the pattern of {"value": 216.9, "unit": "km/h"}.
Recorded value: {"value": 230, "unit": "km/h"}
